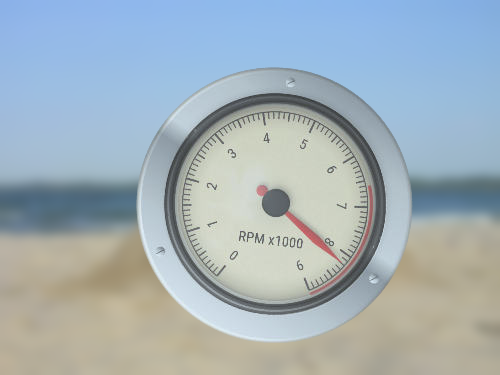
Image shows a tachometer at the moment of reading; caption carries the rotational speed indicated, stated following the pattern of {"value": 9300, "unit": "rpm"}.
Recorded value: {"value": 8200, "unit": "rpm"}
